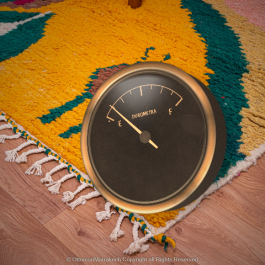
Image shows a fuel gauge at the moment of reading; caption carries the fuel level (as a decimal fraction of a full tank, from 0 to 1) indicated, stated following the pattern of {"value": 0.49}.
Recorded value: {"value": 0.125}
